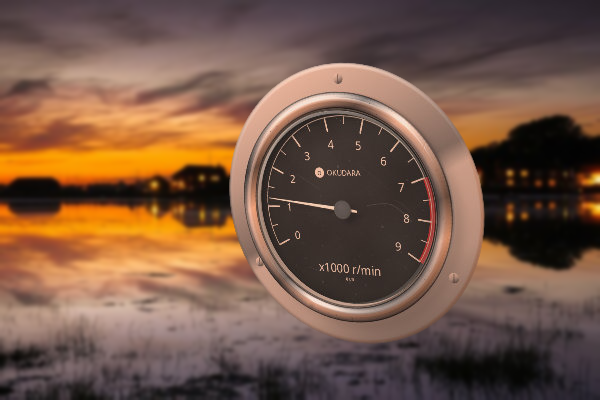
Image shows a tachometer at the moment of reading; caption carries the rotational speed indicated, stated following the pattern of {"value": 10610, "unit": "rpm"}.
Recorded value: {"value": 1250, "unit": "rpm"}
